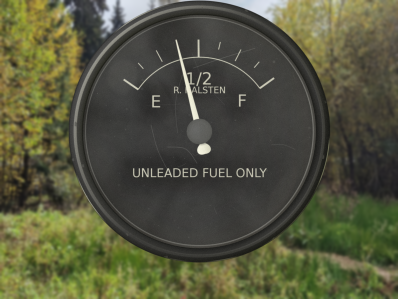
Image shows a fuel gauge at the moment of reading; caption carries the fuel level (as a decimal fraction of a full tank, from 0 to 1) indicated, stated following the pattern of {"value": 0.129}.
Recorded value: {"value": 0.375}
